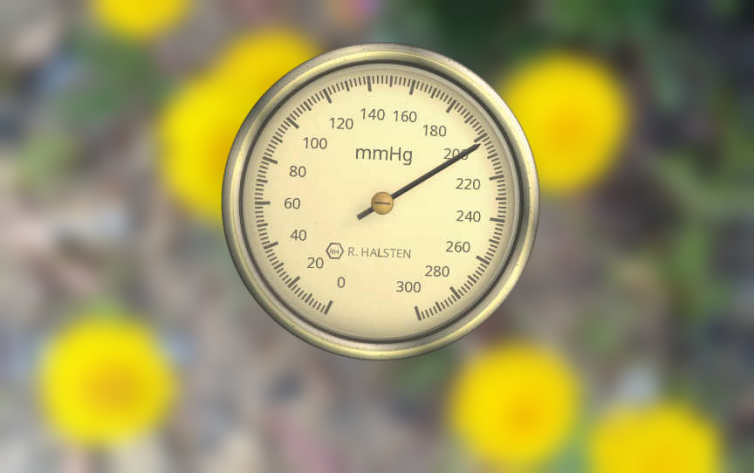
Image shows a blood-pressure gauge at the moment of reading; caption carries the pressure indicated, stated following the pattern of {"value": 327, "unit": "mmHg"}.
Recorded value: {"value": 202, "unit": "mmHg"}
